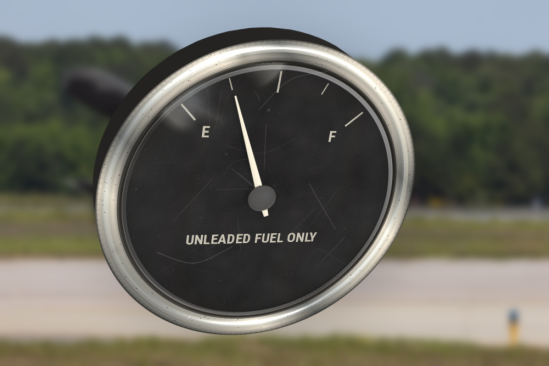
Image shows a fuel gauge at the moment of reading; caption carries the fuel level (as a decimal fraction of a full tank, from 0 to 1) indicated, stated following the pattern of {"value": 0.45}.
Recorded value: {"value": 0.25}
